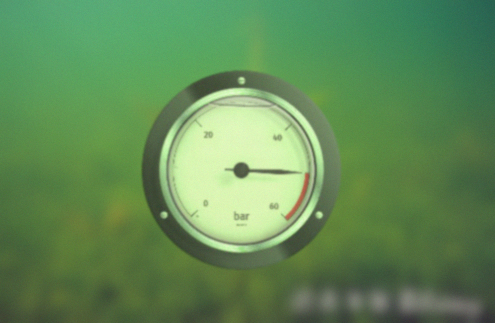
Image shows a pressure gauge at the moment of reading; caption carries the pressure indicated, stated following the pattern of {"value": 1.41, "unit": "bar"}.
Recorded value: {"value": 50, "unit": "bar"}
